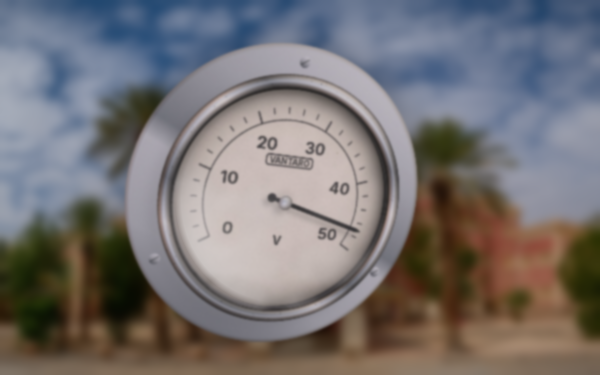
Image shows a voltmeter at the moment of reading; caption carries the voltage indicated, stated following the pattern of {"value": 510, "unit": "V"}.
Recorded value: {"value": 47, "unit": "V"}
